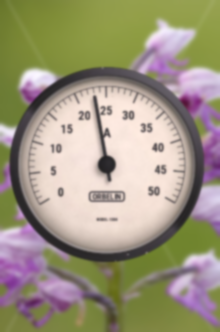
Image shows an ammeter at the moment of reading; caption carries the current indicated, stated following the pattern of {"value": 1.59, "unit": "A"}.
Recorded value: {"value": 23, "unit": "A"}
